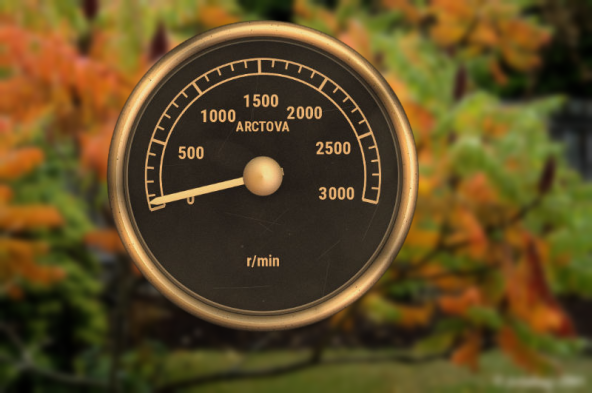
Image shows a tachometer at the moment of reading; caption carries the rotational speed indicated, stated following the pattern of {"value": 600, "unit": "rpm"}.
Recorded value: {"value": 50, "unit": "rpm"}
